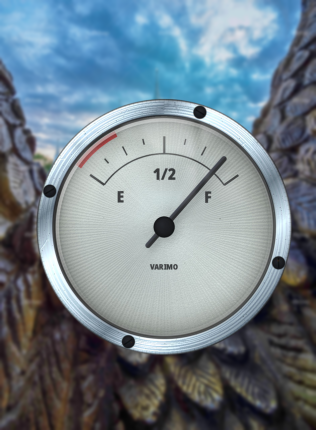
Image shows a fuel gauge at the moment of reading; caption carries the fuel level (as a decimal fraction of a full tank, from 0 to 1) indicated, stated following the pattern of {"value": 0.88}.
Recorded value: {"value": 0.875}
